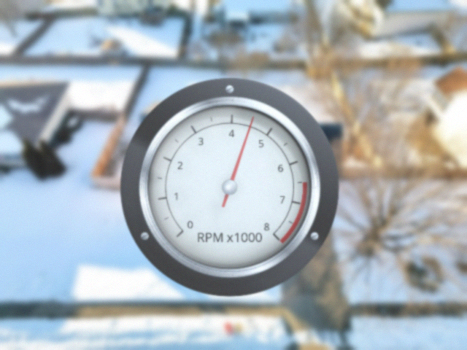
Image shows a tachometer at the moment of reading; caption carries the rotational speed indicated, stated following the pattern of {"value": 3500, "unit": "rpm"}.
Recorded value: {"value": 4500, "unit": "rpm"}
